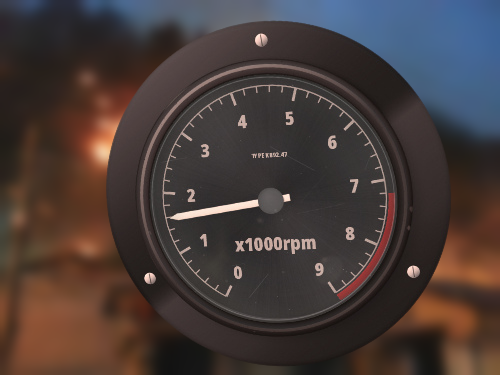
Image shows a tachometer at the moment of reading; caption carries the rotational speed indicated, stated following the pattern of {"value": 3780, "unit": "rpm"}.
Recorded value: {"value": 1600, "unit": "rpm"}
